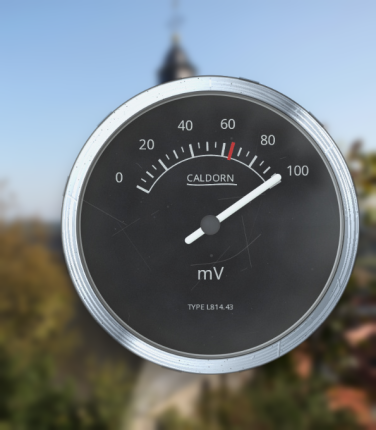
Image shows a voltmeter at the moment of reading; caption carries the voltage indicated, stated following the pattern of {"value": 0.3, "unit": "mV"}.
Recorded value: {"value": 97.5, "unit": "mV"}
